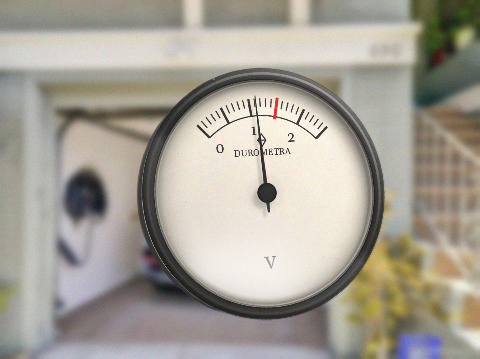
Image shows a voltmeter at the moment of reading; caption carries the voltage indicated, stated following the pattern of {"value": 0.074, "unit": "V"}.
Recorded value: {"value": 1.1, "unit": "V"}
